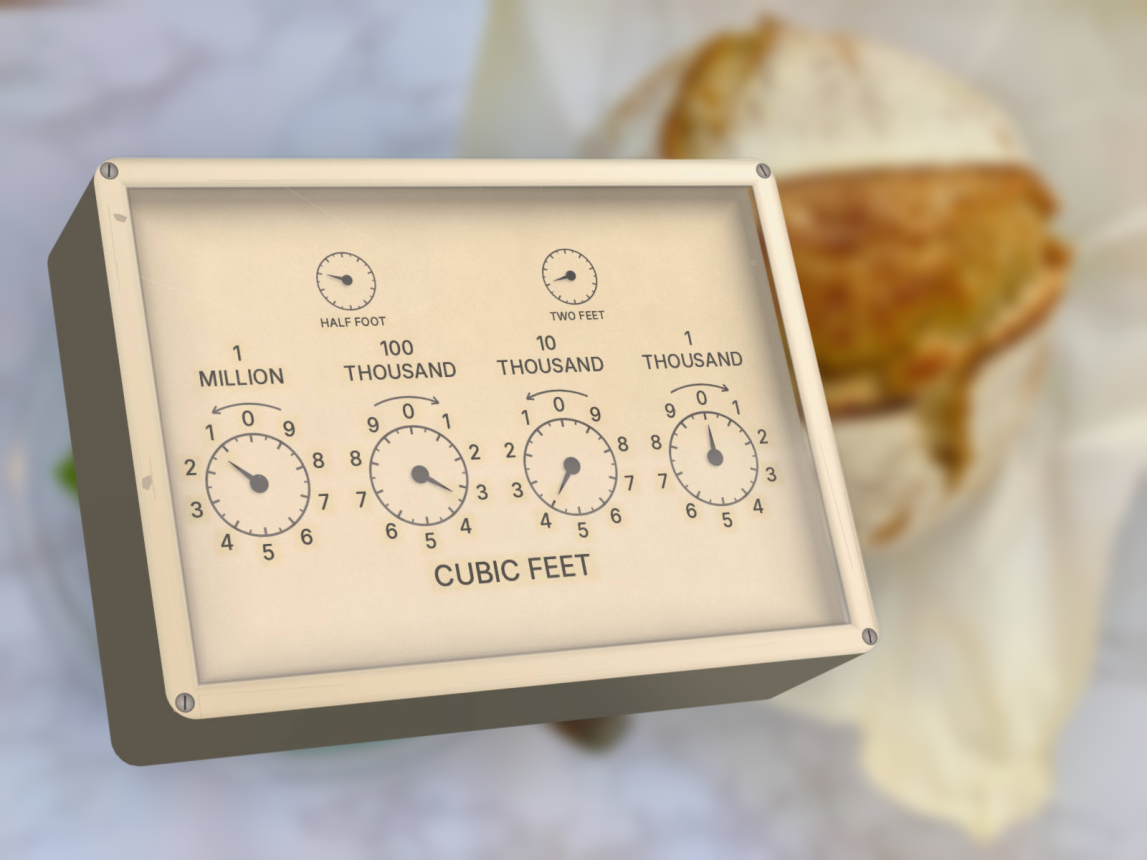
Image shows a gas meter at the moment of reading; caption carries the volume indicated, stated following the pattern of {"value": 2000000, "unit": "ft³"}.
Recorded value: {"value": 134000, "unit": "ft³"}
